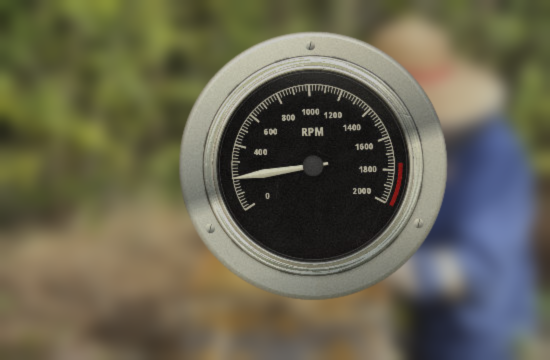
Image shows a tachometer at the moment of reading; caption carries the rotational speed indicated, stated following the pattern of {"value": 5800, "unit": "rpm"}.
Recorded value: {"value": 200, "unit": "rpm"}
